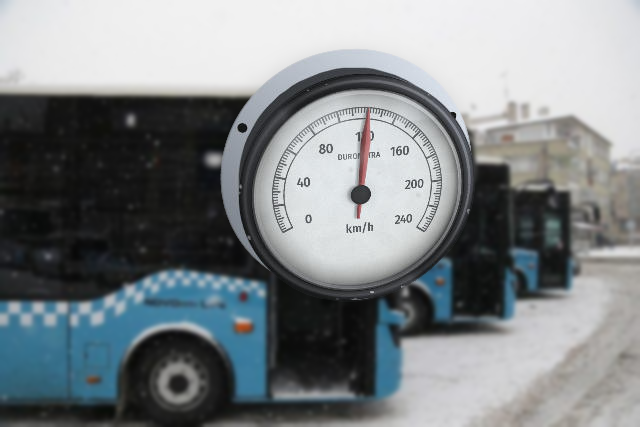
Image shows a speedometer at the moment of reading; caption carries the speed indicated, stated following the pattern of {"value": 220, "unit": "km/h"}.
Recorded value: {"value": 120, "unit": "km/h"}
